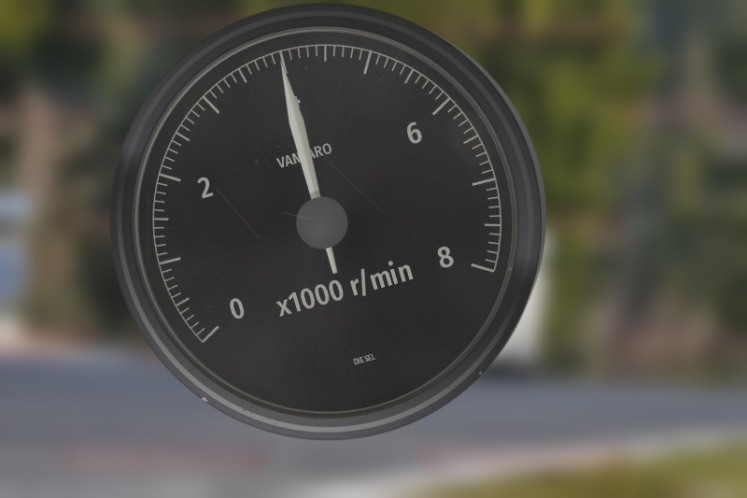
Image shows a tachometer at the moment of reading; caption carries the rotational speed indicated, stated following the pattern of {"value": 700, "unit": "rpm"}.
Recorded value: {"value": 4000, "unit": "rpm"}
